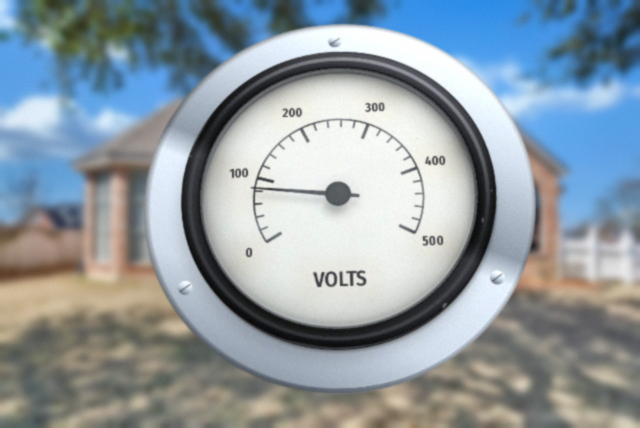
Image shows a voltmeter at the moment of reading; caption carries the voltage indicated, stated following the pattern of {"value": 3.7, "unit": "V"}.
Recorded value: {"value": 80, "unit": "V"}
